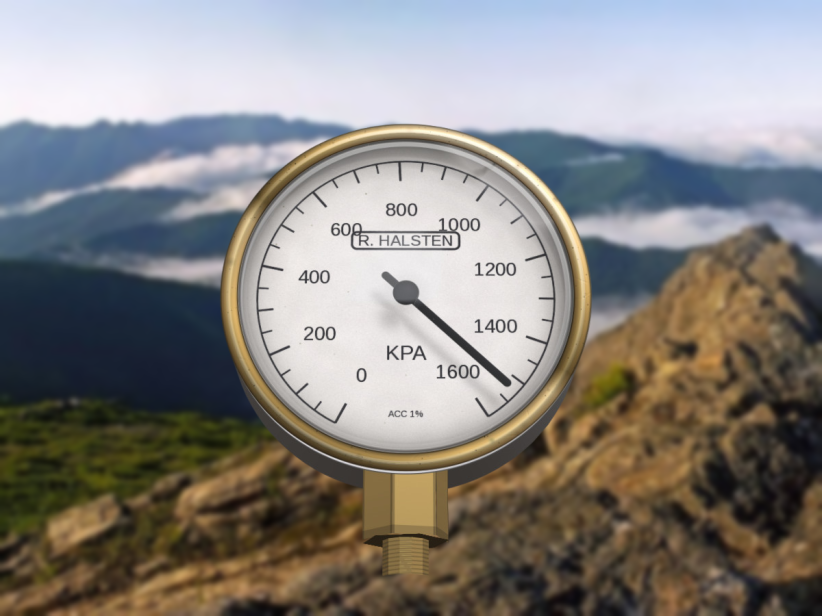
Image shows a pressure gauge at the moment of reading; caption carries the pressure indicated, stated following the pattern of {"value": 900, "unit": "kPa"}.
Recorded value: {"value": 1525, "unit": "kPa"}
